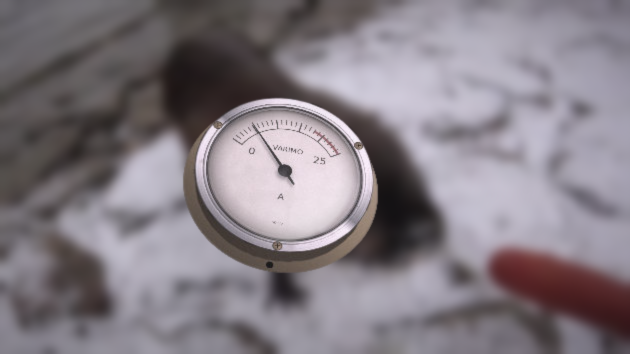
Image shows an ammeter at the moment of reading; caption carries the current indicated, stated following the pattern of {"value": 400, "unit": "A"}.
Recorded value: {"value": 5, "unit": "A"}
